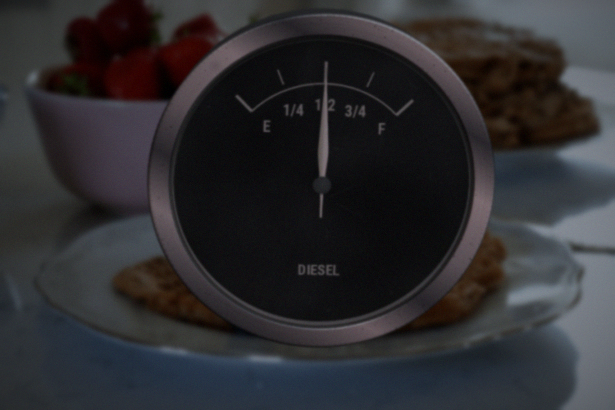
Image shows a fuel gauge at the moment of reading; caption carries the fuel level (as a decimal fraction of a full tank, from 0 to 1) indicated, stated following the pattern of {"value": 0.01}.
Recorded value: {"value": 0.5}
